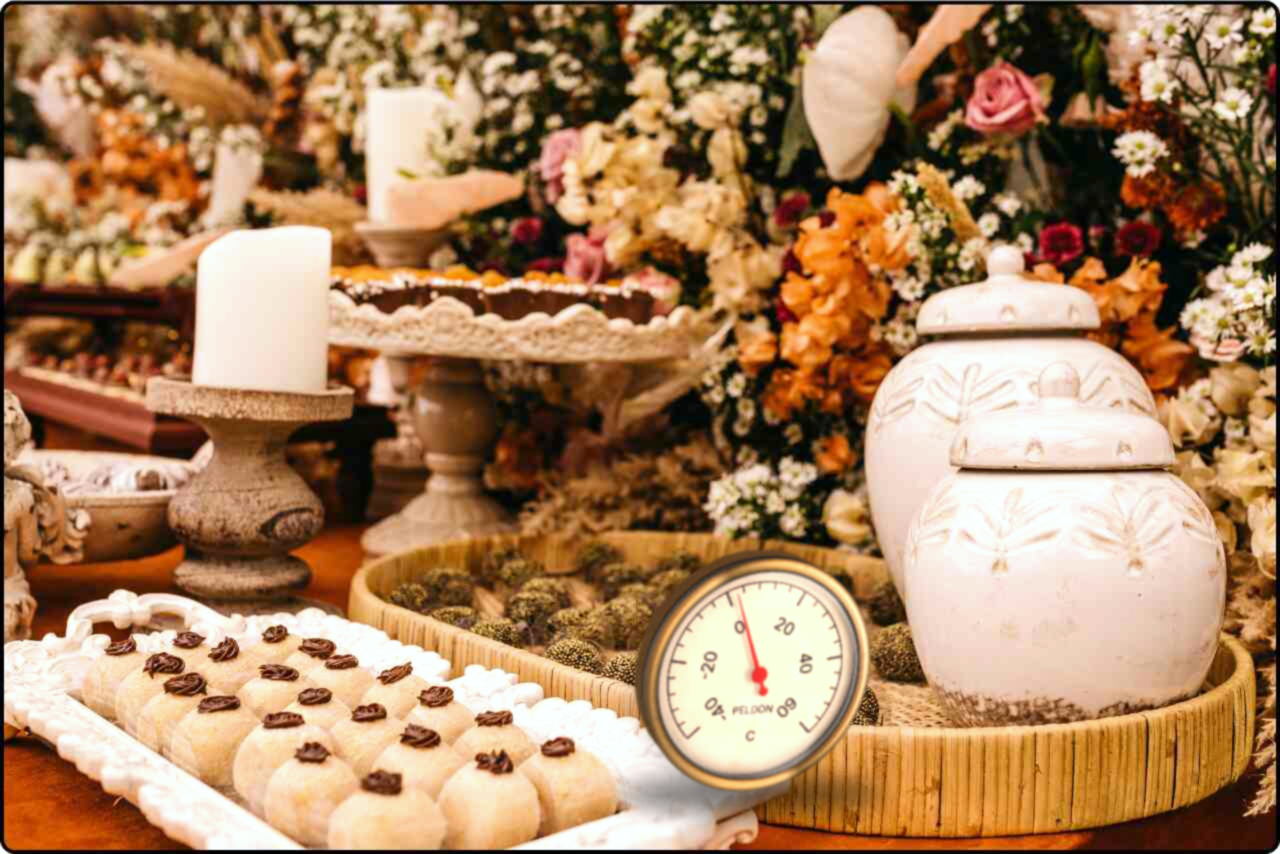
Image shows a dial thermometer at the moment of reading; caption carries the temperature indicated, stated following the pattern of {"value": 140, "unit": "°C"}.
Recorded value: {"value": 2, "unit": "°C"}
